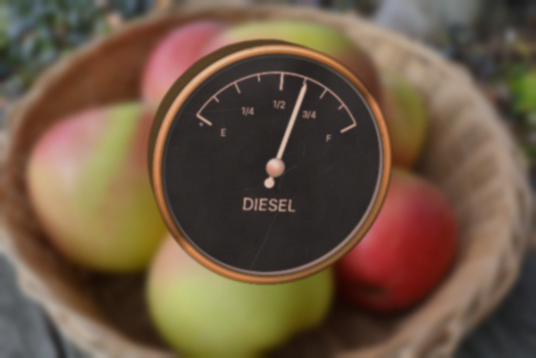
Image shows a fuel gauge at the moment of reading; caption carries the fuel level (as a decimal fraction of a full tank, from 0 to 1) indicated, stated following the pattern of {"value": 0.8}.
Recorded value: {"value": 0.625}
